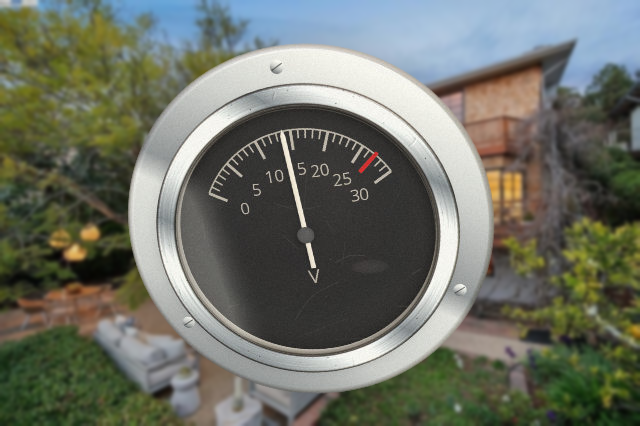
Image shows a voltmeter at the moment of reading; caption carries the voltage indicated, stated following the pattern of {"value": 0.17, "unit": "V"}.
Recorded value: {"value": 14, "unit": "V"}
